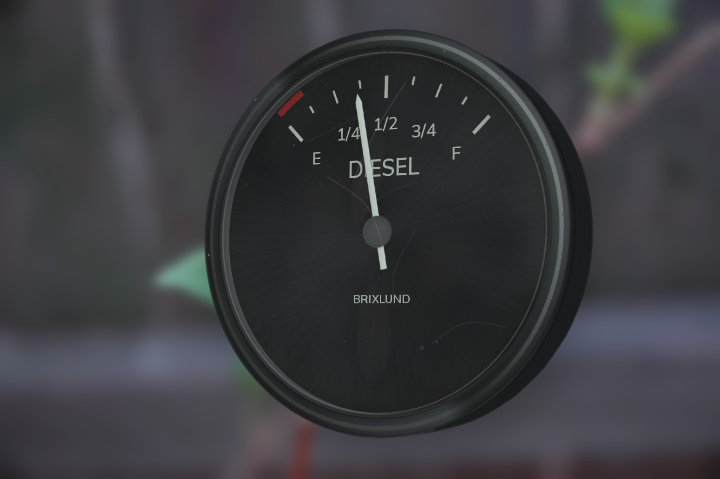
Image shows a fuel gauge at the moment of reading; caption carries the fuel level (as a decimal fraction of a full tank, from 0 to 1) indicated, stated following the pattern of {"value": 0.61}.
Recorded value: {"value": 0.375}
